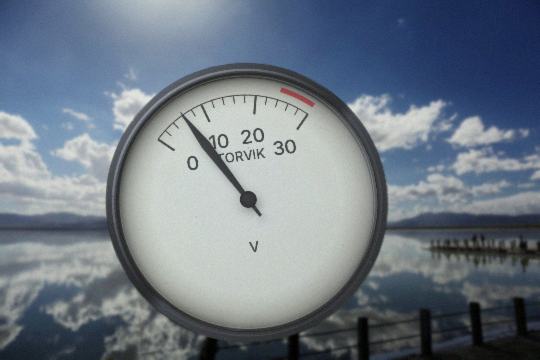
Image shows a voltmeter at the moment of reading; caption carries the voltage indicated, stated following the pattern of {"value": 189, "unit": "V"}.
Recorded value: {"value": 6, "unit": "V"}
